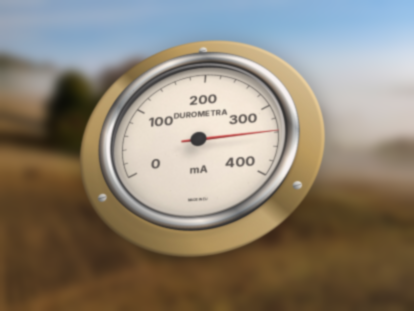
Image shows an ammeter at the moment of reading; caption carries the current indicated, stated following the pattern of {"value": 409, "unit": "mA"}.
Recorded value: {"value": 340, "unit": "mA"}
